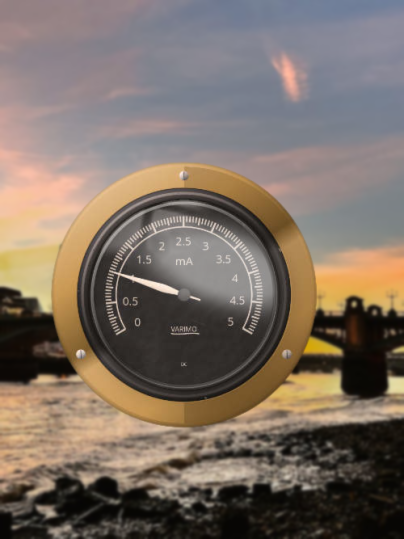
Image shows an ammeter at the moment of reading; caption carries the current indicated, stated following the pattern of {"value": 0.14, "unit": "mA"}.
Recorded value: {"value": 1, "unit": "mA"}
